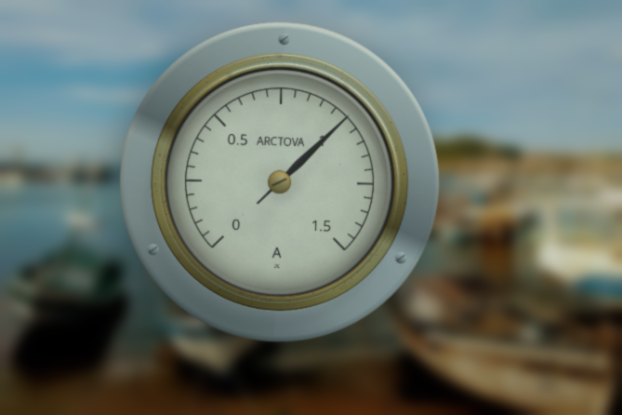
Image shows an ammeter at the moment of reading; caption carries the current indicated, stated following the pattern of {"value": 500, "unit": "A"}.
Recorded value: {"value": 1, "unit": "A"}
